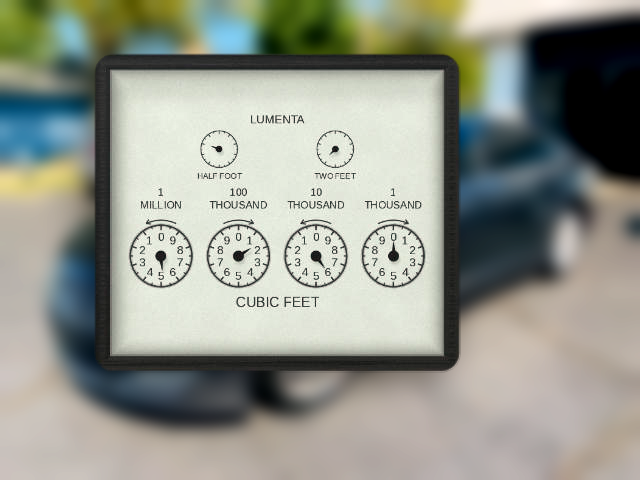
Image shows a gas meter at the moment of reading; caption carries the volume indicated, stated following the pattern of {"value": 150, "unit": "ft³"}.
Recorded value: {"value": 516000, "unit": "ft³"}
